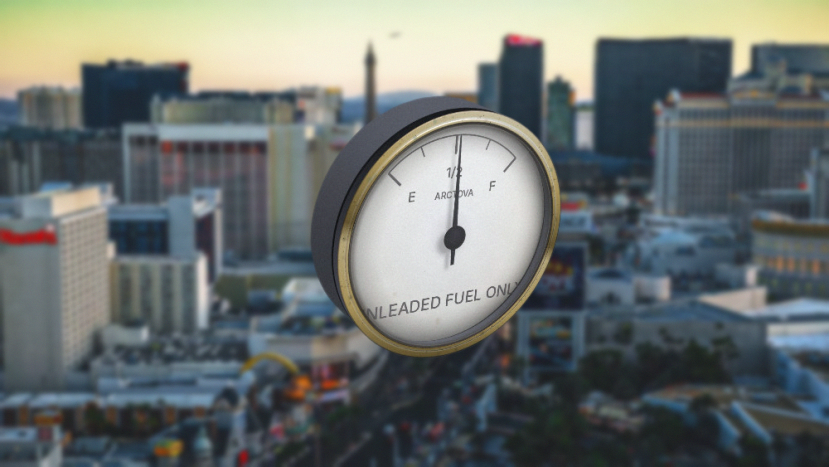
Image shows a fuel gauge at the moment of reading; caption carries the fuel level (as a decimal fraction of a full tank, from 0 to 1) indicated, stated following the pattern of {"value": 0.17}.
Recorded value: {"value": 0.5}
